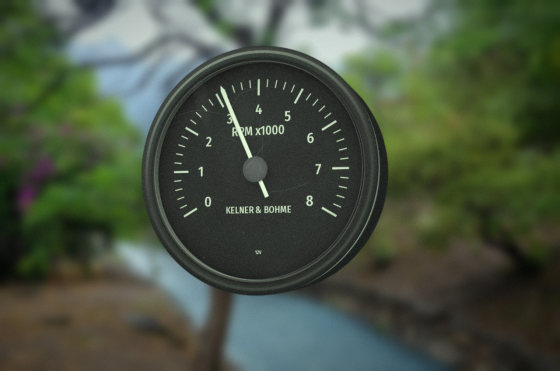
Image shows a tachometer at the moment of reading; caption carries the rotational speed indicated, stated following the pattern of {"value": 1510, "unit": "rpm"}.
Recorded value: {"value": 3200, "unit": "rpm"}
